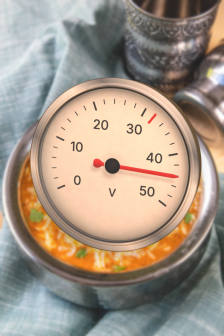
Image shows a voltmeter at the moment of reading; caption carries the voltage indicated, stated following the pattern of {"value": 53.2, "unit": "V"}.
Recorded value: {"value": 44, "unit": "V"}
